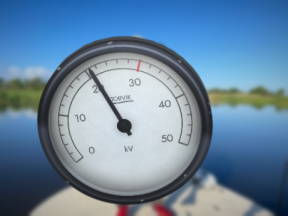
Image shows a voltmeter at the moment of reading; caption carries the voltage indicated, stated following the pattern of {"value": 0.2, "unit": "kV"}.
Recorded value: {"value": 21, "unit": "kV"}
